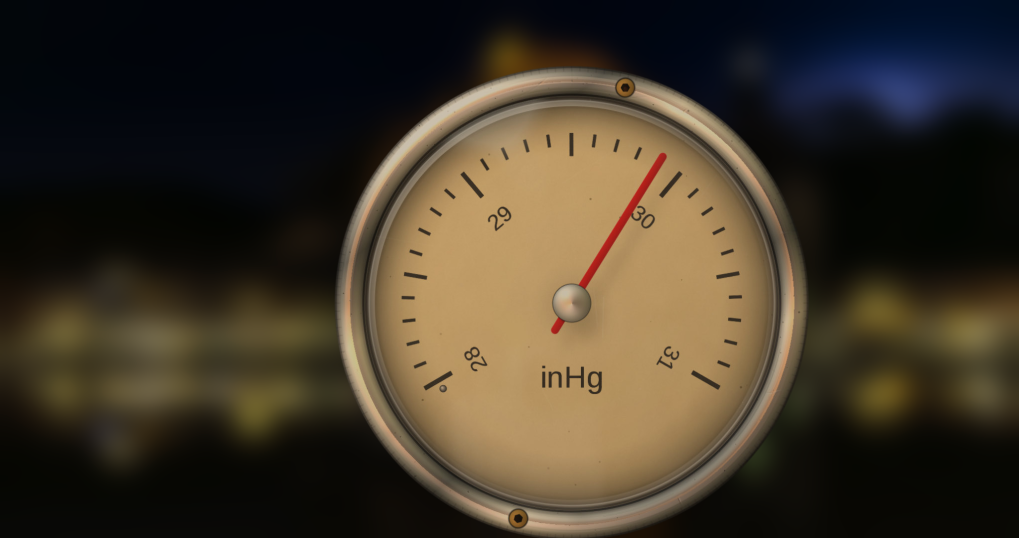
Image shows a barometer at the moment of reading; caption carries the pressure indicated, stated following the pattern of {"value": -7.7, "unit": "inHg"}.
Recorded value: {"value": 29.9, "unit": "inHg"}
